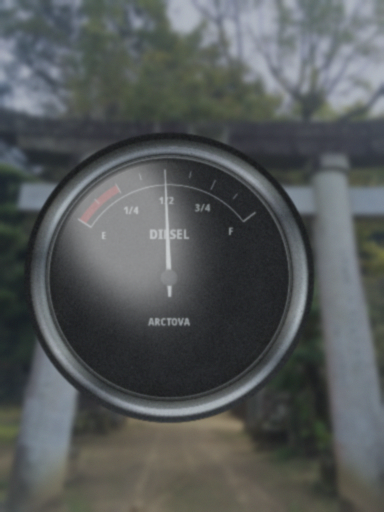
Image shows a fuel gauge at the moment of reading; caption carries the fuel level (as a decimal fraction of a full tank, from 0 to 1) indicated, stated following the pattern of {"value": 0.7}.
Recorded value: {"value": 0.5}
